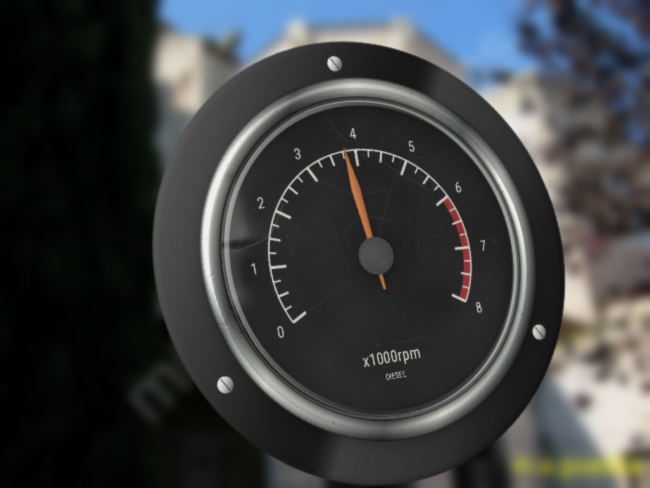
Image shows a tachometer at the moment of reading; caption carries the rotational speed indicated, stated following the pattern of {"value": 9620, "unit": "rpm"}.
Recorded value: {"value": 3750, "unit": "rpm"}
